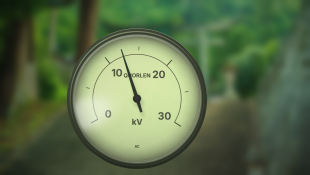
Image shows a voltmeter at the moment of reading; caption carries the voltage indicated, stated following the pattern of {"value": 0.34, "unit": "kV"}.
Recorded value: {"value": 12.5, "unit": "kV"}
